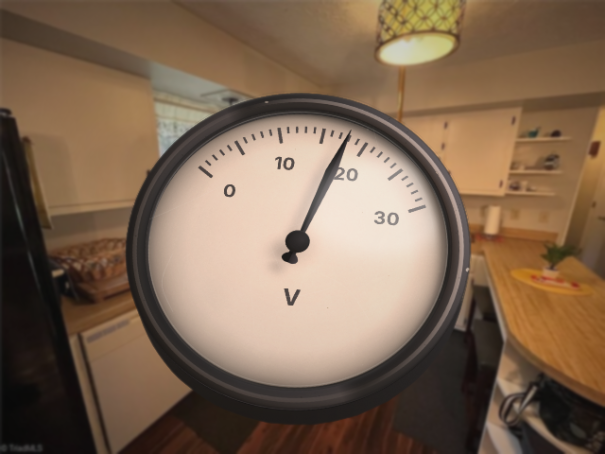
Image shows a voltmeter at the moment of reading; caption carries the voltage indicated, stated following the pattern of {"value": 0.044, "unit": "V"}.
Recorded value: {"value": 18, "unit": "V"}
